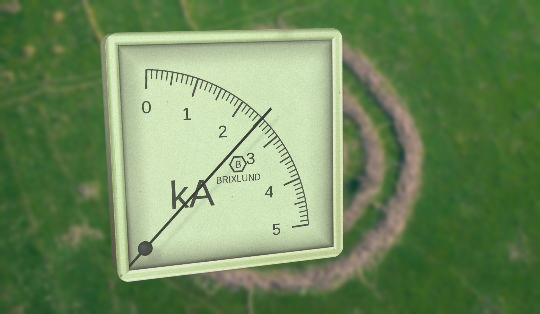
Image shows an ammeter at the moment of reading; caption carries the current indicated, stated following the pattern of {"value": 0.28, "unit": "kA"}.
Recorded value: {"value": 2.5, "unit": "kA"}
